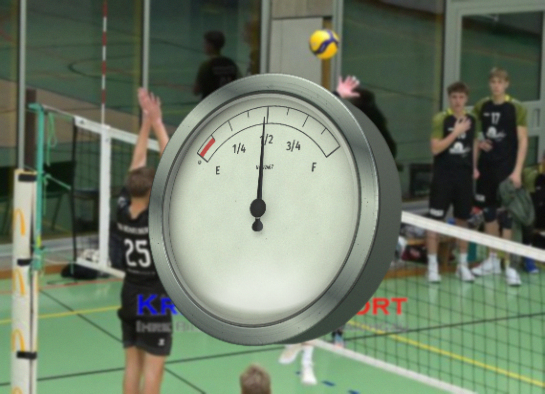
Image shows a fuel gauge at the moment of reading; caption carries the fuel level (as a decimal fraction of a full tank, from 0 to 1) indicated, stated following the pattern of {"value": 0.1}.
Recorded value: {"value": 0.5}
